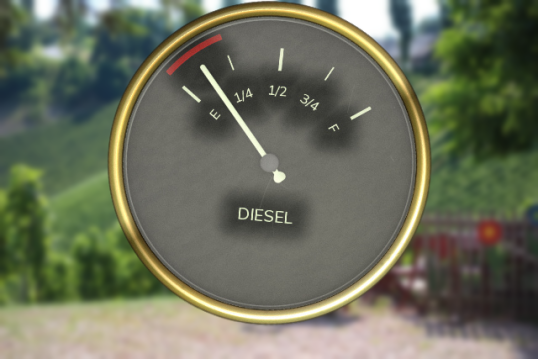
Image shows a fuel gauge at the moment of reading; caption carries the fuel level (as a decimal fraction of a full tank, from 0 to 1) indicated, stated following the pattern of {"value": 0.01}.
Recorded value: {"value": 0.125}
